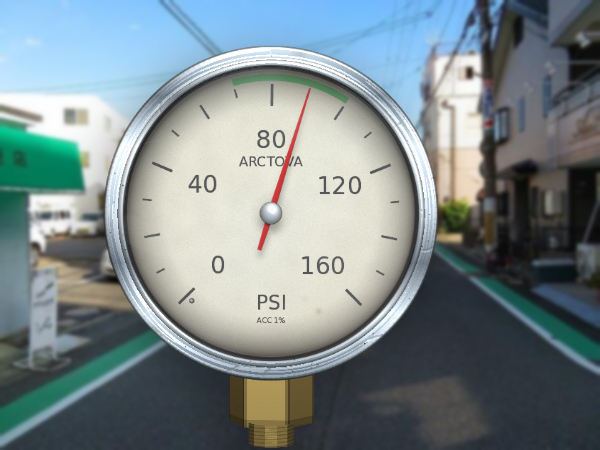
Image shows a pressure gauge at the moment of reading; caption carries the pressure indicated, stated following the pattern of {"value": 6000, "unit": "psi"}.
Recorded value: {"value": 90, "unit": "psi"}
